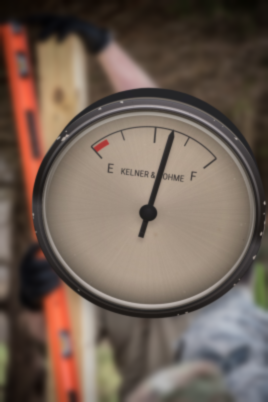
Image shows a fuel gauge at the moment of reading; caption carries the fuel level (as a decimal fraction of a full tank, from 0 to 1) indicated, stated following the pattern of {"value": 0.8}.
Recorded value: {"value": 0.625}
